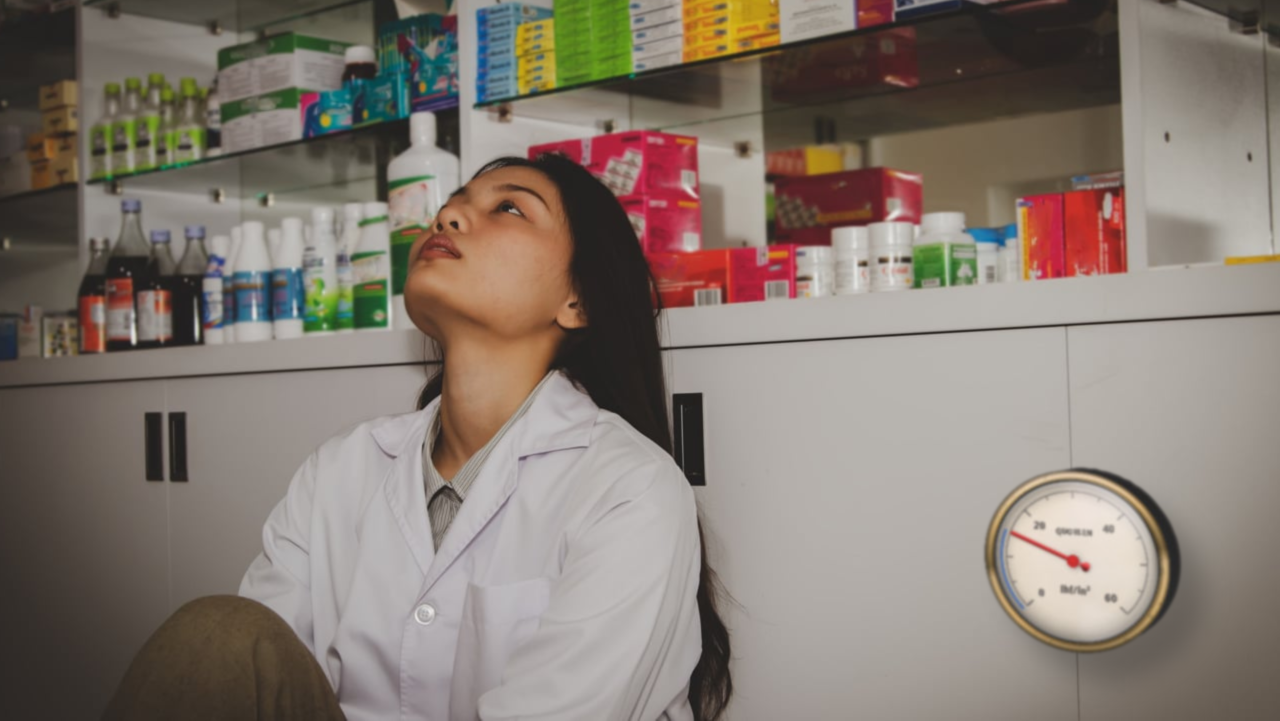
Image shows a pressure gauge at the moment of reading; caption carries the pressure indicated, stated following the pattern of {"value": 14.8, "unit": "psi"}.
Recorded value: {"value": 15, "unit": "psi"}
